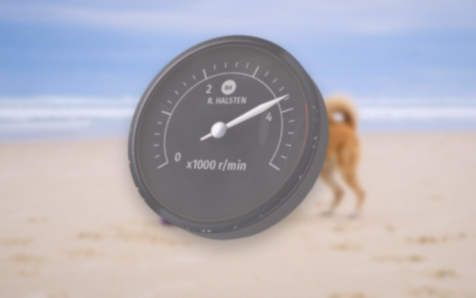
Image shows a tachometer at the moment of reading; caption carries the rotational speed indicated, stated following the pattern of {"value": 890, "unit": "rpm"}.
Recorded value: {"value": 3800, "unit": "rpm"}
